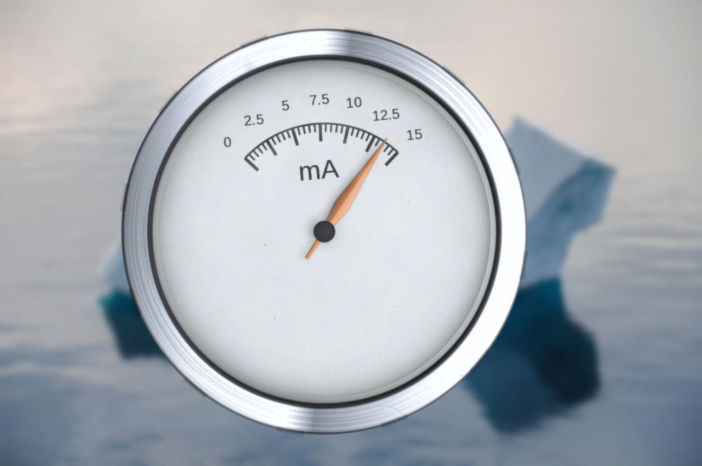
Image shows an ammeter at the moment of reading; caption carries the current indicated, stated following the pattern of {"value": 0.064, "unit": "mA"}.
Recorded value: {"value": 13.5, "unit": "mA"}
